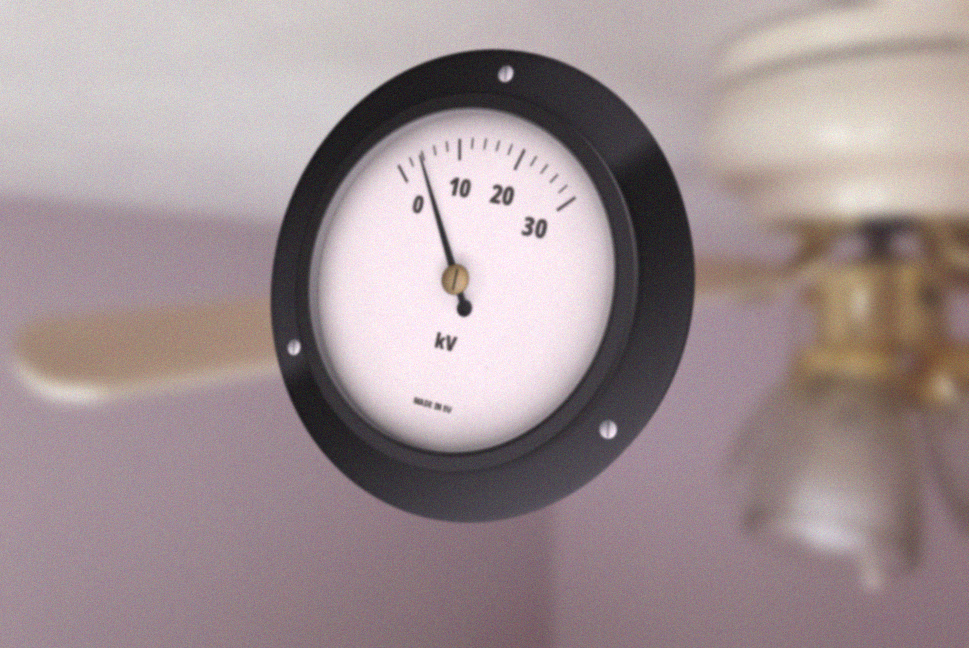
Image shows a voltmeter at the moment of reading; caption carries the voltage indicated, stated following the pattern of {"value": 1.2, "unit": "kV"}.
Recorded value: {"value": 4, "unit": "kV"}
